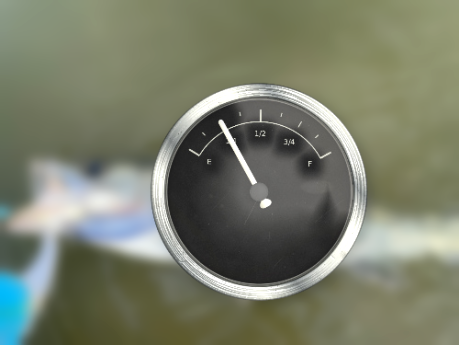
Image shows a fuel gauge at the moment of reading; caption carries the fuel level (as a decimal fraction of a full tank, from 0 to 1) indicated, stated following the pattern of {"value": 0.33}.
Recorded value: {"value": 0.25}
